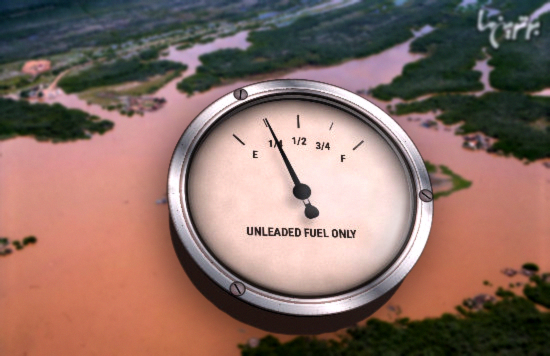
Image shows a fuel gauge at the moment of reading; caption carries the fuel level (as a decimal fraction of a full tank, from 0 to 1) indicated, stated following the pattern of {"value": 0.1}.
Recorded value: {"value": 0.25}
